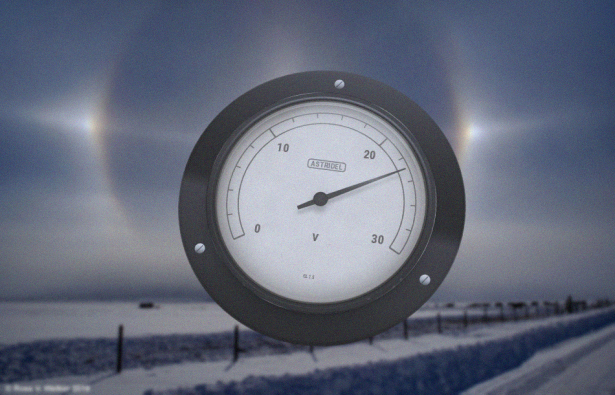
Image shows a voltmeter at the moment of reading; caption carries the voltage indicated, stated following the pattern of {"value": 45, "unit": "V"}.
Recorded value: {"value": 23, "unit": "V"}
